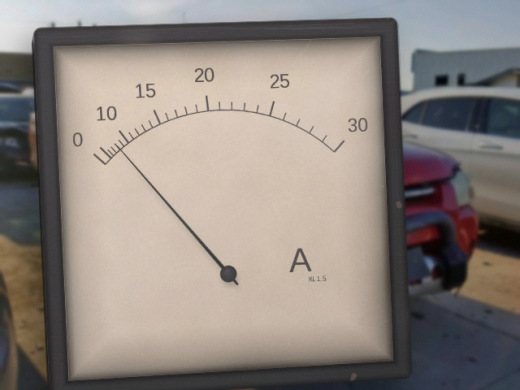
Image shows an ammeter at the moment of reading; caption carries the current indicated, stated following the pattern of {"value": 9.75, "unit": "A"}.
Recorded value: {"value": 8, "unit": "A"}
